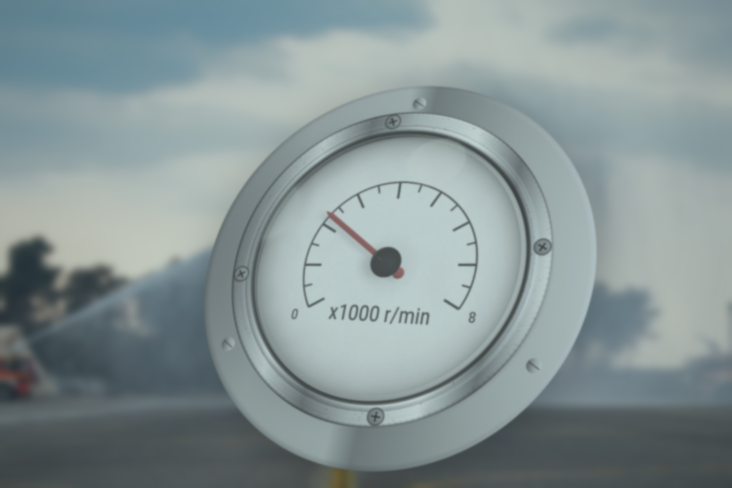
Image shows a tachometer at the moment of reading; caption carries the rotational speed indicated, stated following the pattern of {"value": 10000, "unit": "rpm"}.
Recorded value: {"value": 2250, "unit": "rpm"}
